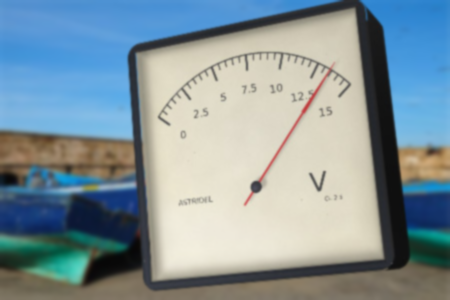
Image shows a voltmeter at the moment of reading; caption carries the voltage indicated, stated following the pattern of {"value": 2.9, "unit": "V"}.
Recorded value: {"value": 13.5, "unit": "V"}
